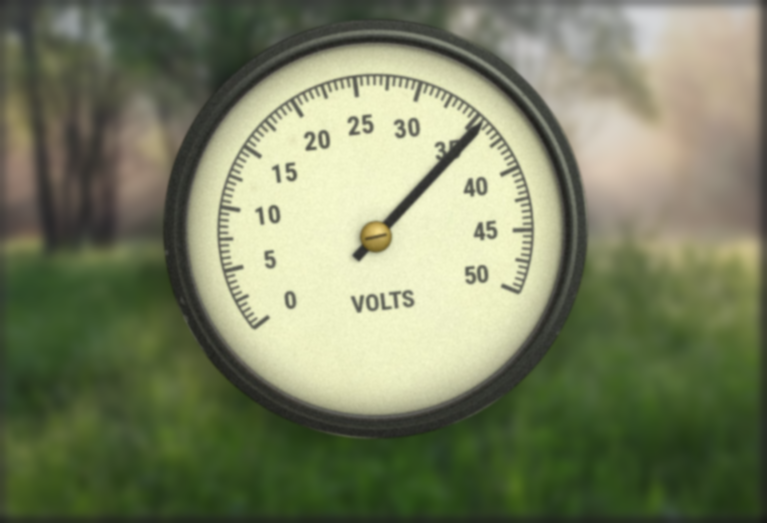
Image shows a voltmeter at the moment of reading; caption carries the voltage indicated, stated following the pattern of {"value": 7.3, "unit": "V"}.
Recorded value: {"value": 35.5, "unit": "V"}
